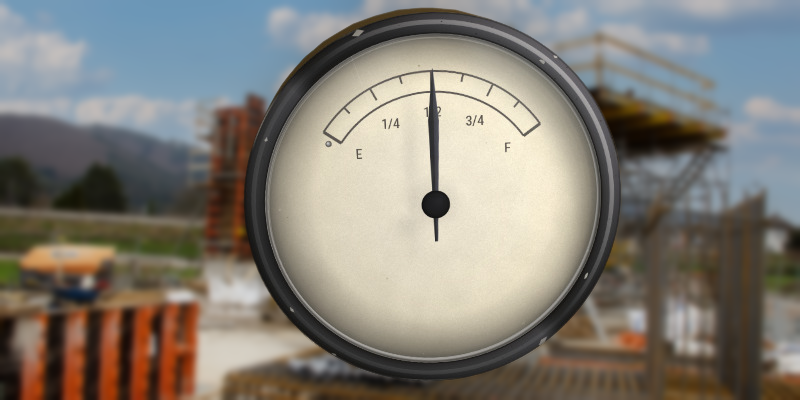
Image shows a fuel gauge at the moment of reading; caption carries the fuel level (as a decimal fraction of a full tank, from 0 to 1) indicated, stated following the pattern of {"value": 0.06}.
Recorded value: {"value": 0.5}
